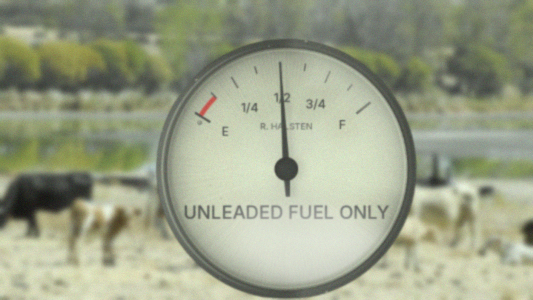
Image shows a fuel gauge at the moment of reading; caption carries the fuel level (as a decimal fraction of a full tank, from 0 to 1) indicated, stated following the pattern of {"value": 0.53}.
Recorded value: {"value": 0.5}
